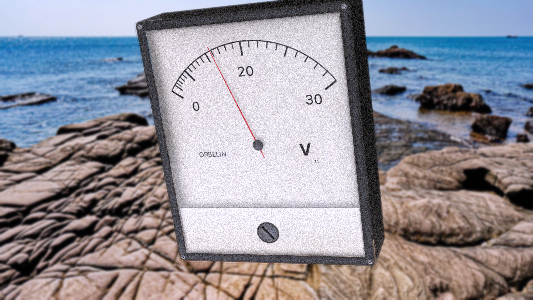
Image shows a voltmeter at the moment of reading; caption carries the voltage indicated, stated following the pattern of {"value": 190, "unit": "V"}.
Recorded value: {"value": 16, "unit": "V"}
